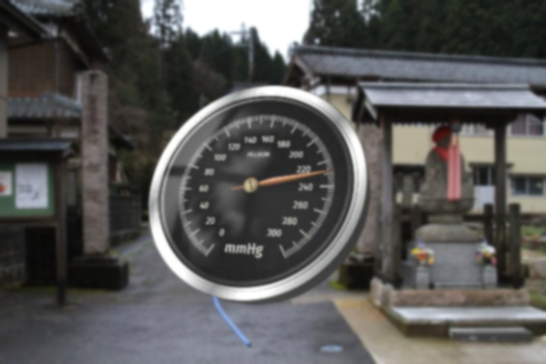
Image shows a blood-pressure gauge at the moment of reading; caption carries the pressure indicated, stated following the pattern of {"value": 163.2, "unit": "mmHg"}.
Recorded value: {"value": 230, "unit": "mmHg"}
